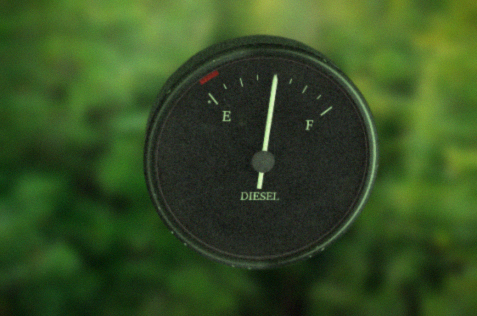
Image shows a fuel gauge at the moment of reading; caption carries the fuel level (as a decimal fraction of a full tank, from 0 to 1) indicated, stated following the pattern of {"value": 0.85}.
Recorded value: {"value": 0.5}
